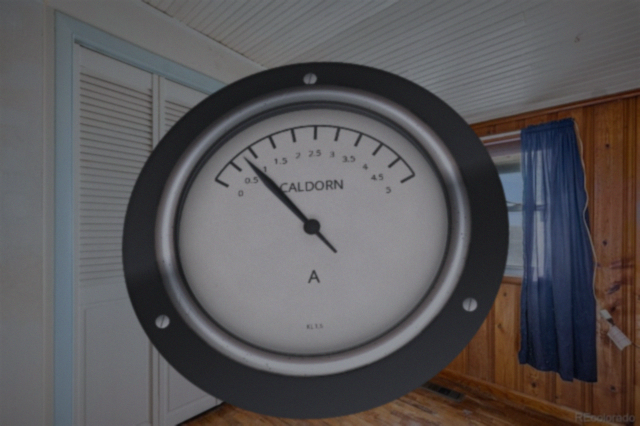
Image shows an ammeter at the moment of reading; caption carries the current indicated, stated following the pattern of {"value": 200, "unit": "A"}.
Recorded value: {"value": 0.75, "unit": "A"}
